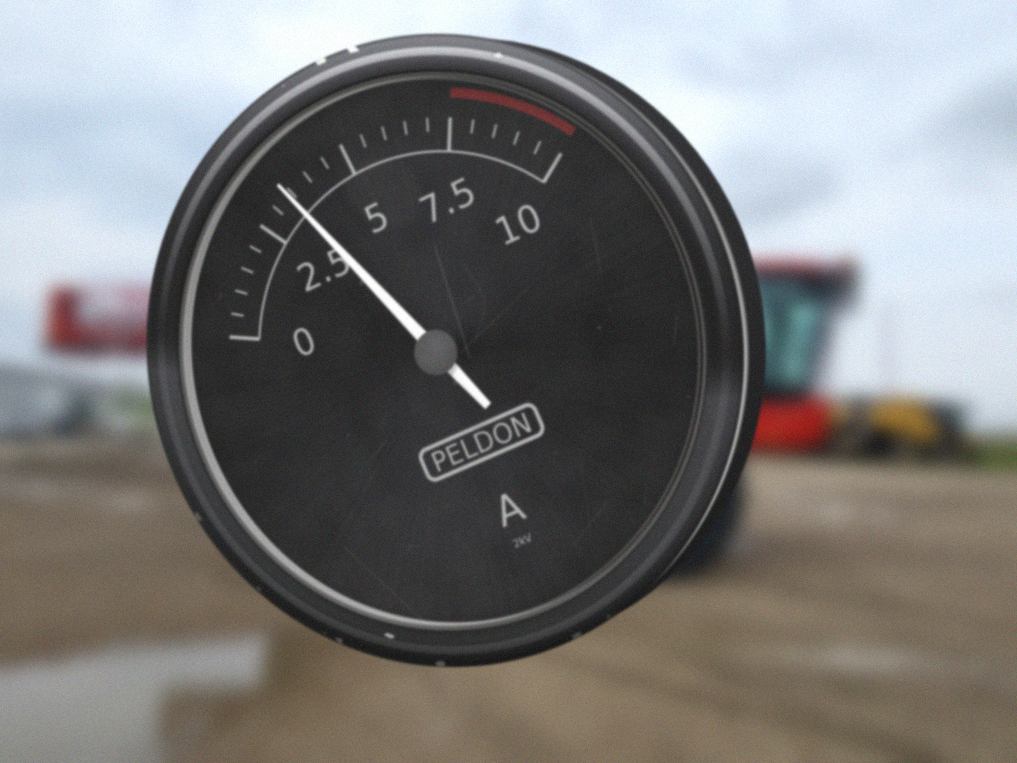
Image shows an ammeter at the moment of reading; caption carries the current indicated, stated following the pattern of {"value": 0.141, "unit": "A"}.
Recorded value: {"value": 3.5, "unit": "A"}
